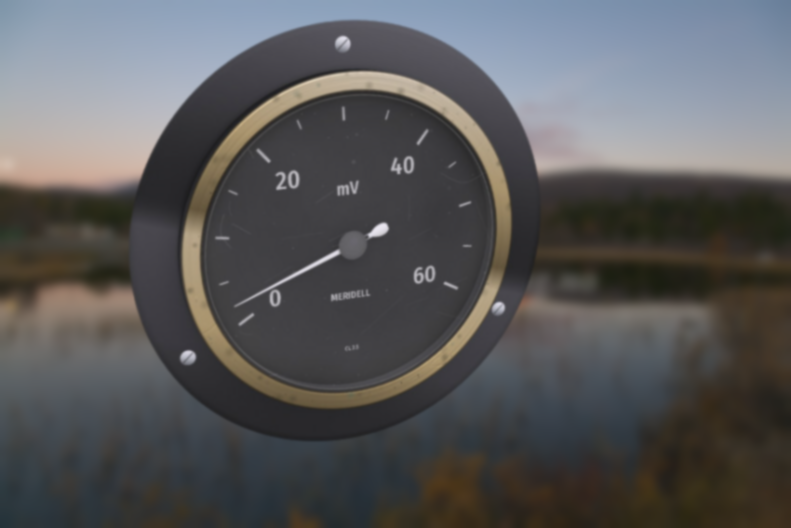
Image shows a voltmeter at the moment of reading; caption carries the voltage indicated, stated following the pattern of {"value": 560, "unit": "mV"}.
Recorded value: {"value": 2.5, "unit": "mV"}
